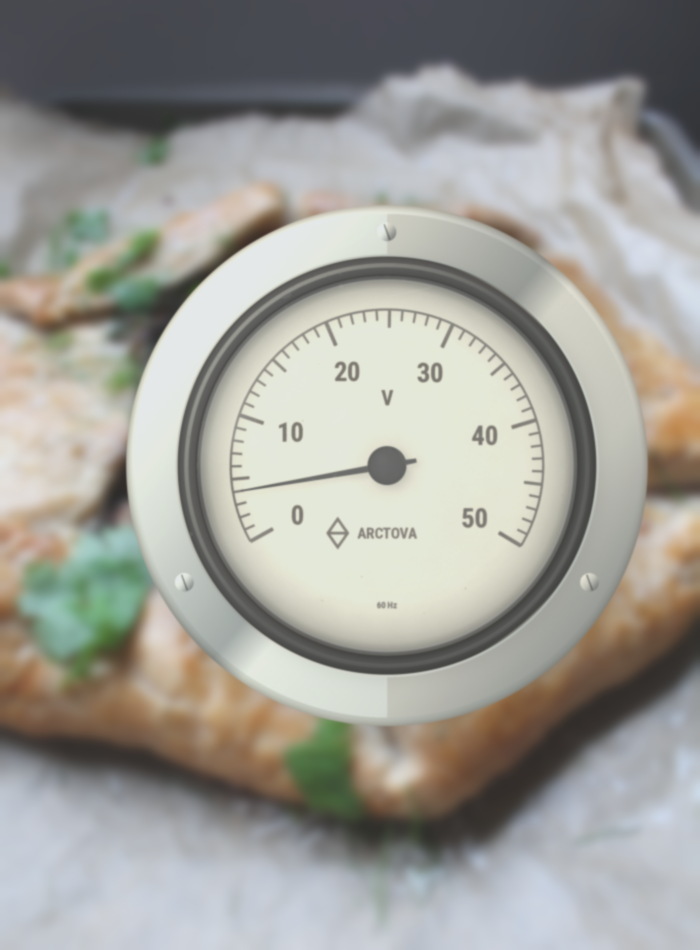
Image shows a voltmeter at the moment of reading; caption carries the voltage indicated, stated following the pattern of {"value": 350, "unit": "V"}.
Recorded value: {"value": 4, "unit": "V"}
